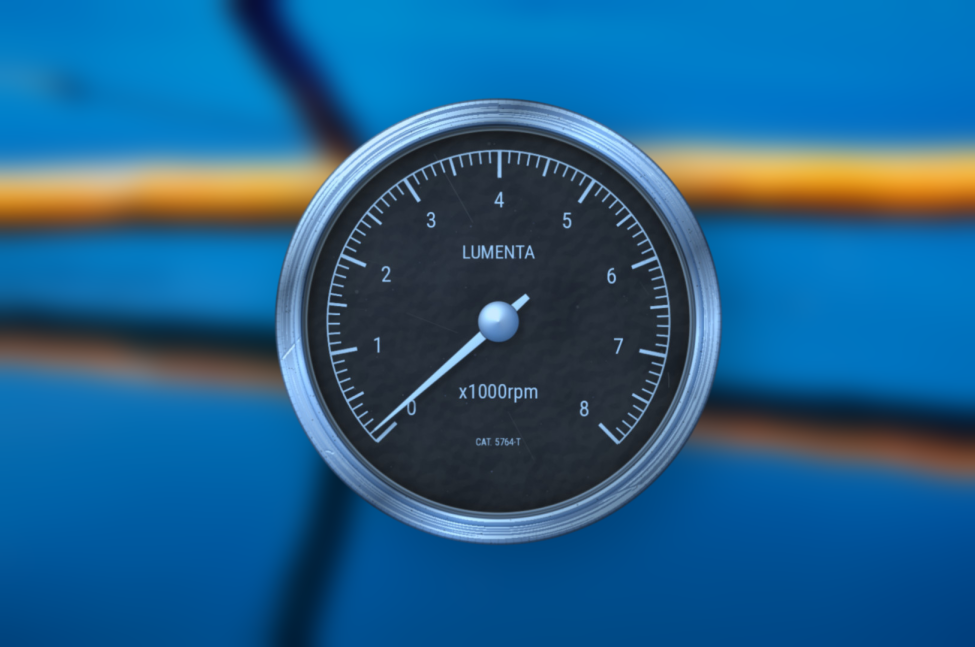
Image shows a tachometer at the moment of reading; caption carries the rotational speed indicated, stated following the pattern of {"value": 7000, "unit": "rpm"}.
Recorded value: {"value": 100, "unit": "rpm"}
